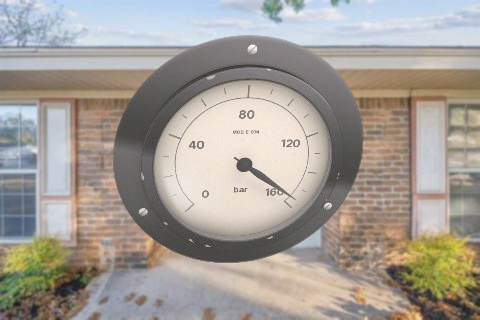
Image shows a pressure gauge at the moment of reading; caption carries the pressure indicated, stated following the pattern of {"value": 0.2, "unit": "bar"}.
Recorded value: {"value": 155, "unit": "bar"}
